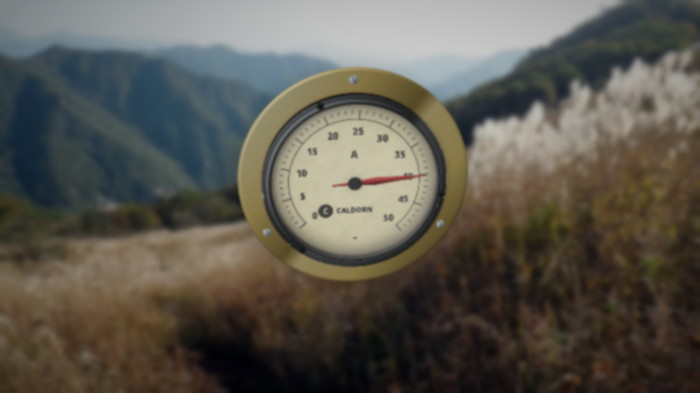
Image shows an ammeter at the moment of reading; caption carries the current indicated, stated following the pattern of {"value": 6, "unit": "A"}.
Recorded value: {"value": 40, "unit": "A"}
